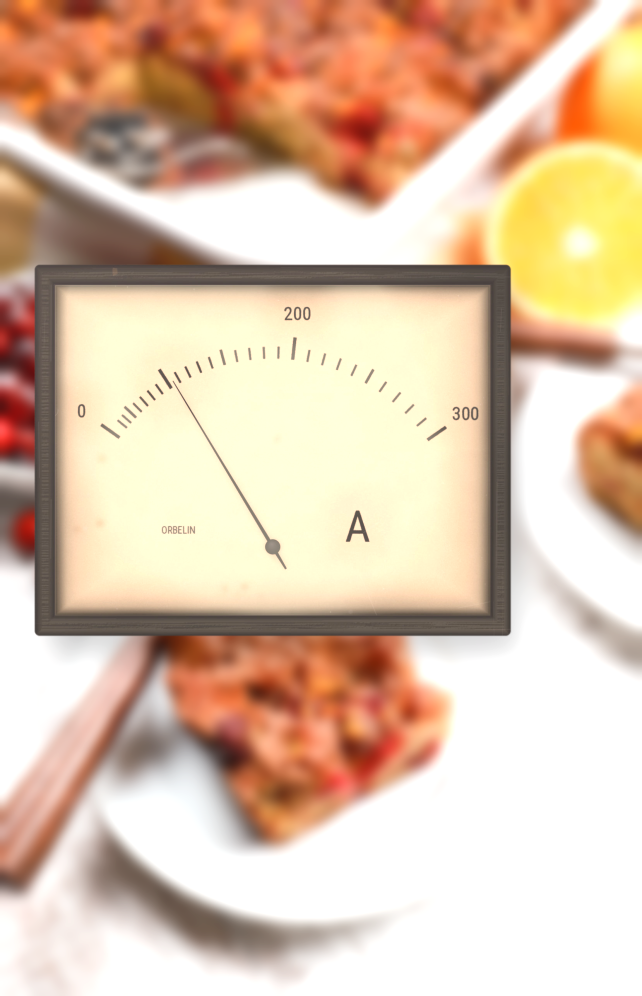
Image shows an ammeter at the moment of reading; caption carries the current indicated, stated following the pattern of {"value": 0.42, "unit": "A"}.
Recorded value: {"value": 105, "unit": "A"}
